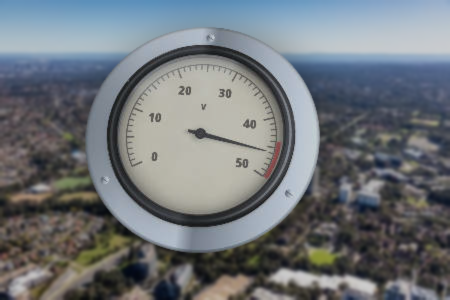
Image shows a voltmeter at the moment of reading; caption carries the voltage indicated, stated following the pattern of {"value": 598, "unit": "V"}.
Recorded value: {"value": 46, "unit": "V"}
